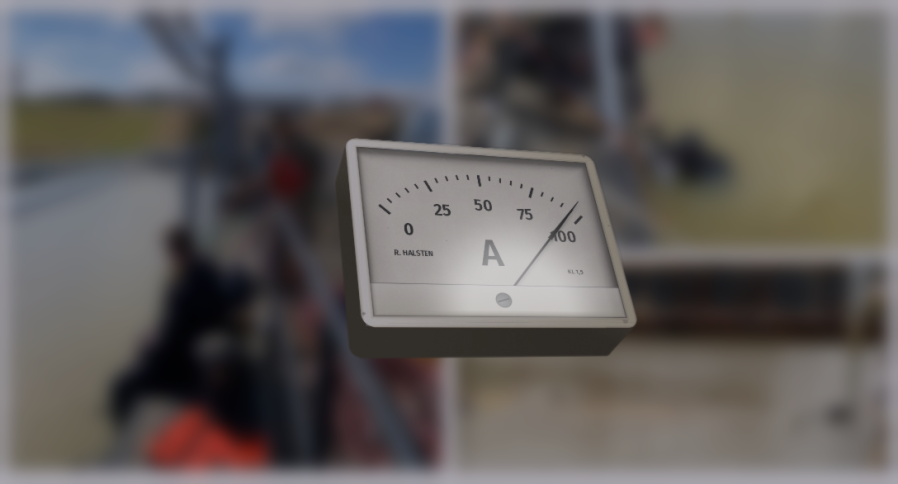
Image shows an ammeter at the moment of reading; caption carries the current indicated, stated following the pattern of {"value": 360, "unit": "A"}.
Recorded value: {"value": 95, "unit": "A"}
